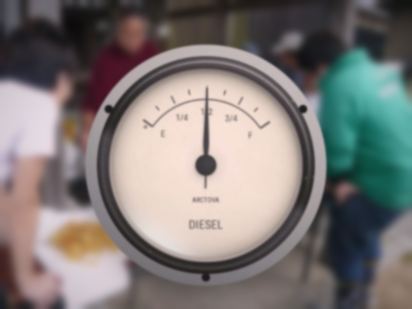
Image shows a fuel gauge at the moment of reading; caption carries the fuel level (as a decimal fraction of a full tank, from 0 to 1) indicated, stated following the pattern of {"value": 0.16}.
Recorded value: {"value": 0.5}
